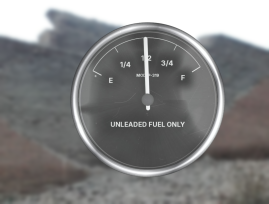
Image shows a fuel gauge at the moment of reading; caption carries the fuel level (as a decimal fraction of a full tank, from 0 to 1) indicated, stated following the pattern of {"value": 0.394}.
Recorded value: {"value": 0.5}
